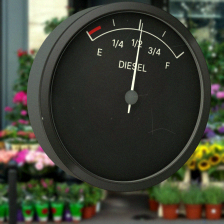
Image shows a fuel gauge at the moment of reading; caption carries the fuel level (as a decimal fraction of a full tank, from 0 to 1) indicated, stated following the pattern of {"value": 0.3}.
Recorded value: {"value": 0.5}
